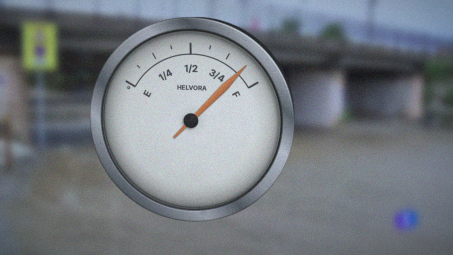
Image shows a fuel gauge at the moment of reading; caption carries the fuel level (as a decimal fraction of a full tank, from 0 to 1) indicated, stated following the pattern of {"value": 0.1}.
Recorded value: {"value": 0.875}
